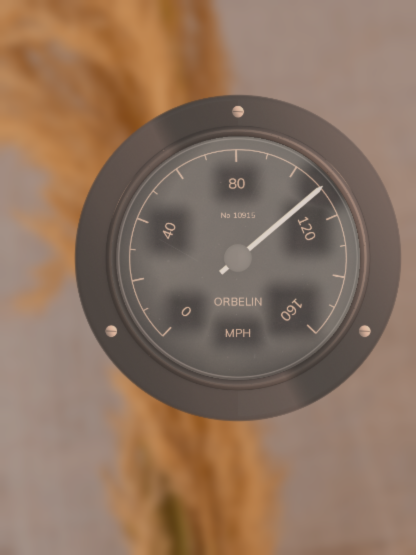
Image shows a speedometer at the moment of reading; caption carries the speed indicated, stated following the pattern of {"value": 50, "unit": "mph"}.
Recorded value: {"value": 110, "unit": "mph"}
